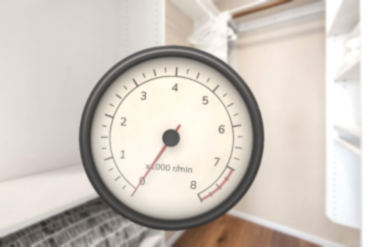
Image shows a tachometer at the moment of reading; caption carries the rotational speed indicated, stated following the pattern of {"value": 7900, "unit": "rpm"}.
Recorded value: {"value": 0, "unit": "rpm"}
